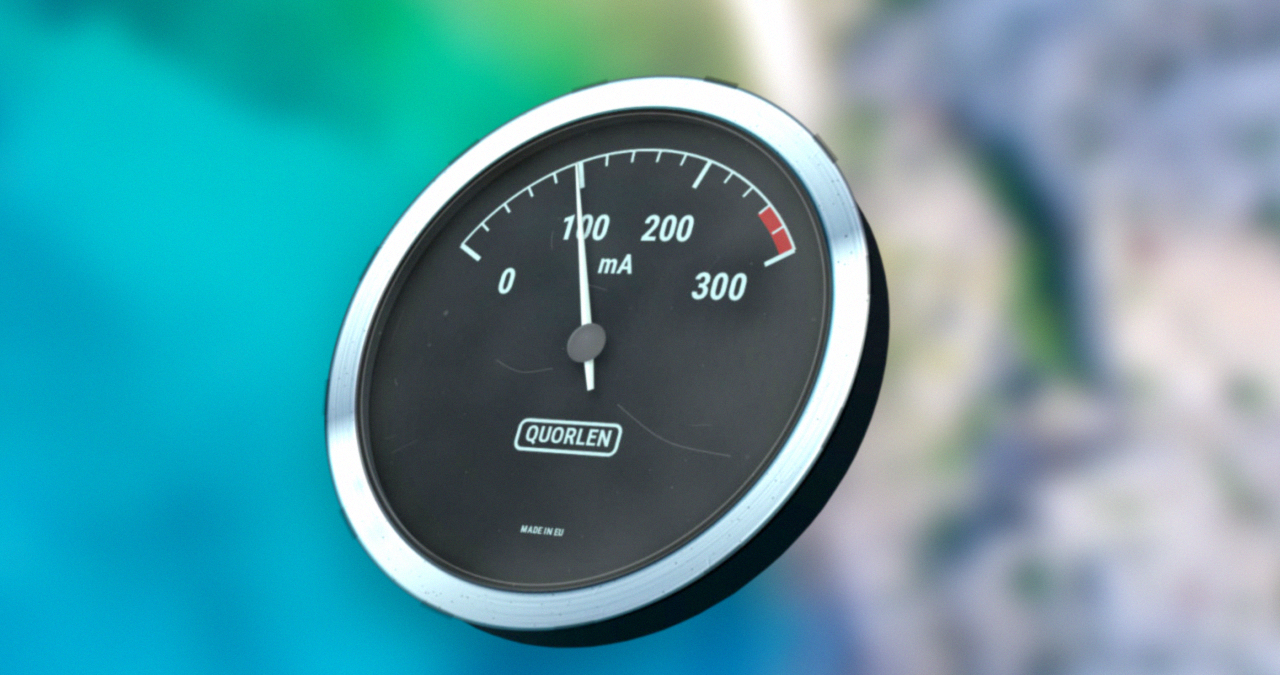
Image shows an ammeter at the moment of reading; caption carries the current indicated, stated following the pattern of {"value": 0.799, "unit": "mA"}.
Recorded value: {"value": 100, "unit": "mA"}
